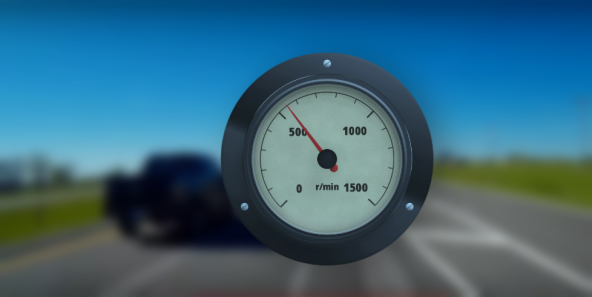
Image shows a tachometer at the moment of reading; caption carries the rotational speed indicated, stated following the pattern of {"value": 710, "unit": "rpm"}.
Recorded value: {"value": 550, "unit": "rpm"}
